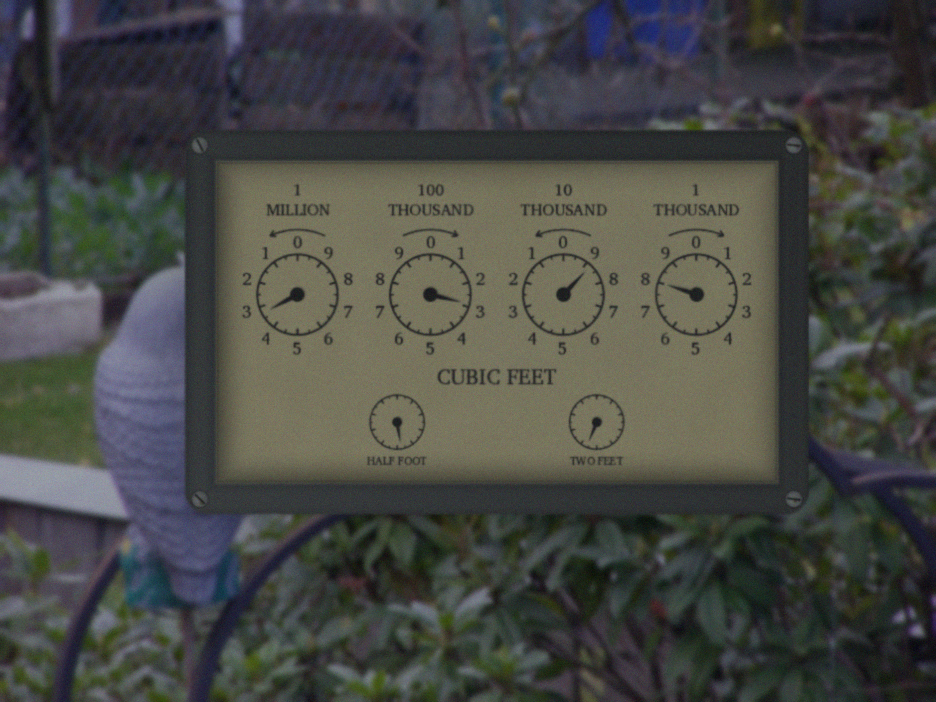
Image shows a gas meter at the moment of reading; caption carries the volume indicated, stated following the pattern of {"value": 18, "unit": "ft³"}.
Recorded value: {"value": 328800, "unit": "ft³"}
